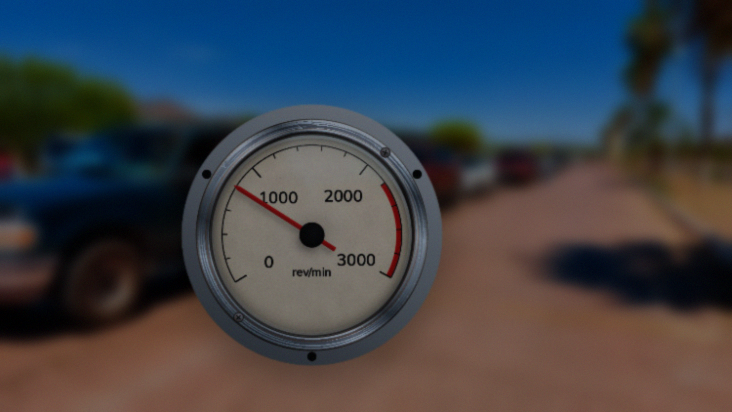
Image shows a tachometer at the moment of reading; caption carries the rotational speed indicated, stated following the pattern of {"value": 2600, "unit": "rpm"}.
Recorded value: {"value": 800, "unit": "rpm"}
